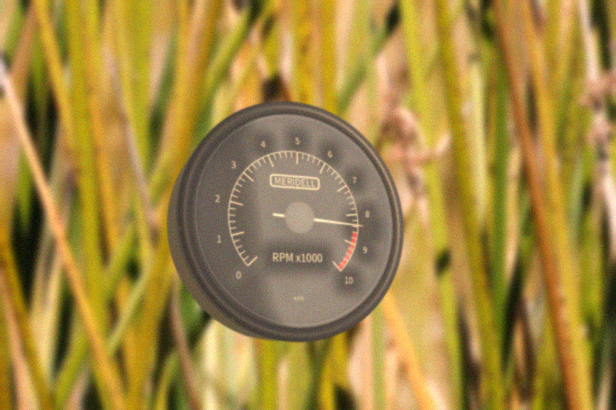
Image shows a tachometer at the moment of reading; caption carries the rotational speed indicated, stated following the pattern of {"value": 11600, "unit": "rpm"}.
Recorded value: {"value": 8400, "unit": "rpm"}
